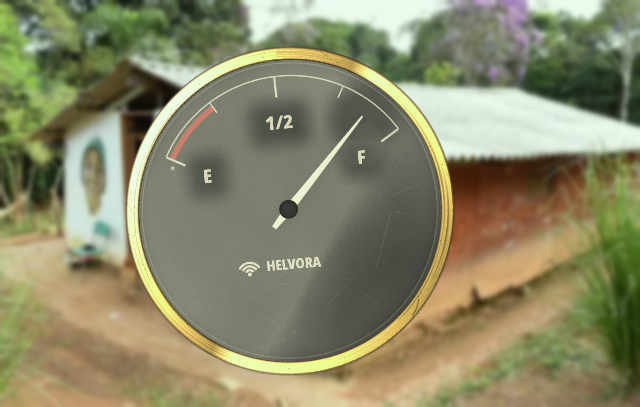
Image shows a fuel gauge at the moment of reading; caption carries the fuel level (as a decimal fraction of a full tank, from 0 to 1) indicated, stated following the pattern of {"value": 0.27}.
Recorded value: {"value": 0.875}
